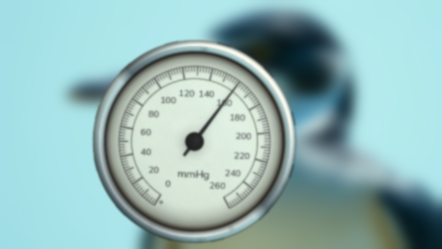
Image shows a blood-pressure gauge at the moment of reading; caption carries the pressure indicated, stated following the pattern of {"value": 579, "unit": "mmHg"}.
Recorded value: {"value": 160, "unit": "mmHg"}
